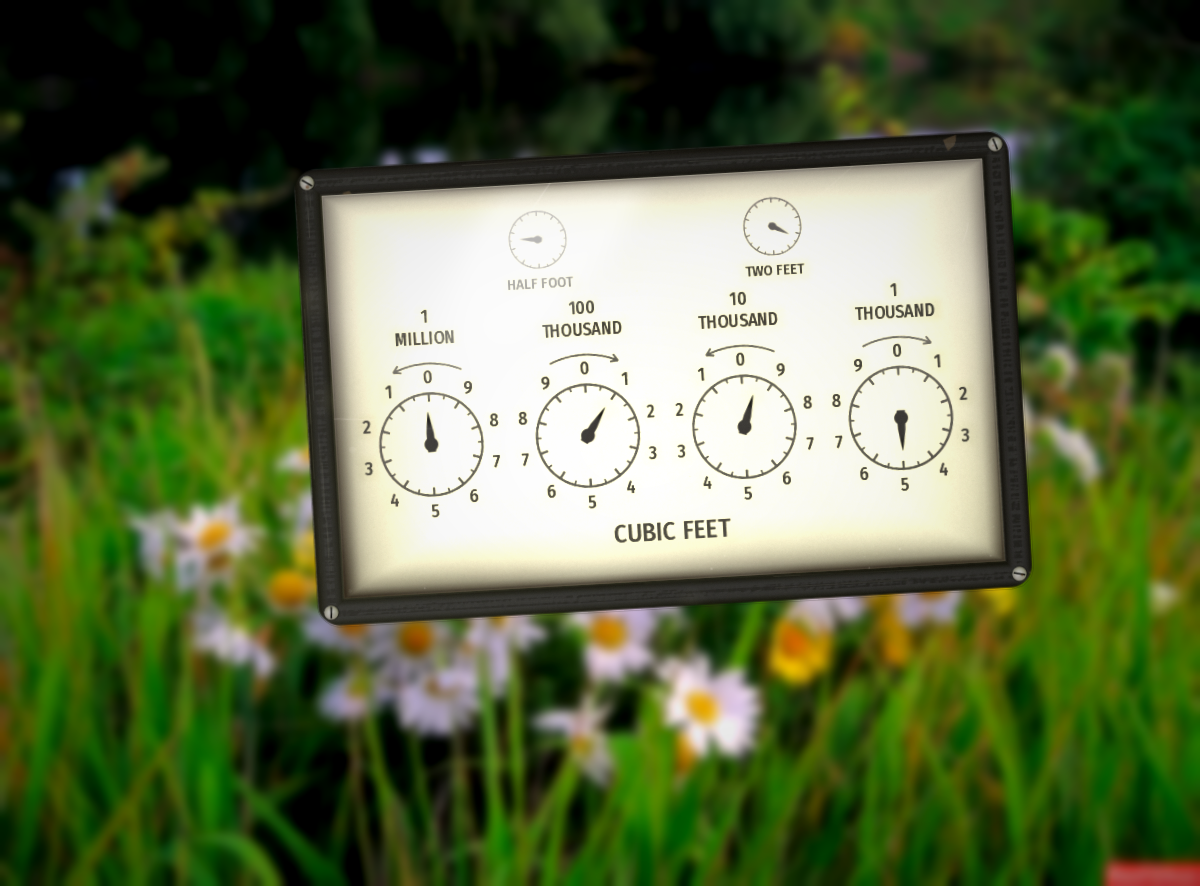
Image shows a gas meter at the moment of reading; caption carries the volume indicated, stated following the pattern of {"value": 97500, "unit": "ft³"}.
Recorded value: {"value": 9500, "unit": "ft³"}
